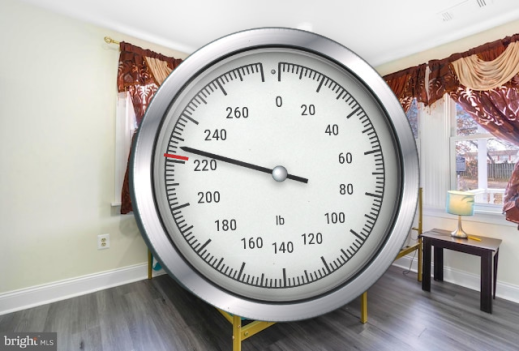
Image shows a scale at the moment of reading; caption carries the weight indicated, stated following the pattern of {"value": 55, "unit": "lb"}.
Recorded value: {"value": 226, "unit": "lb"}
